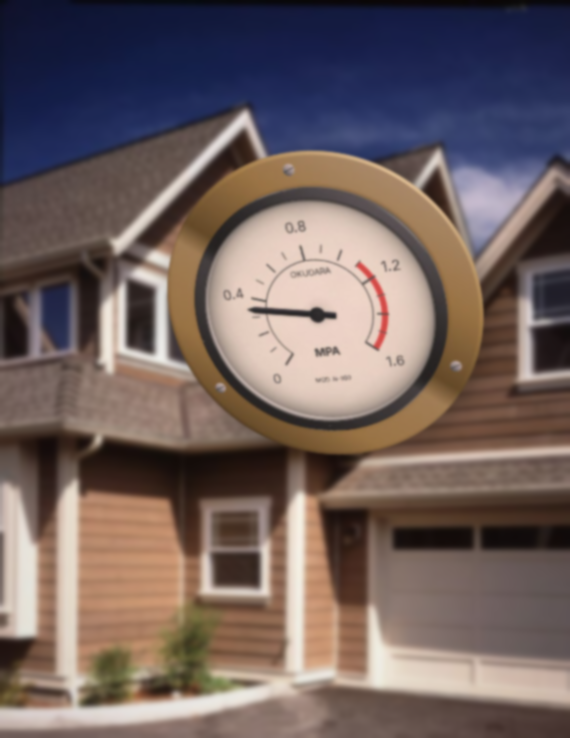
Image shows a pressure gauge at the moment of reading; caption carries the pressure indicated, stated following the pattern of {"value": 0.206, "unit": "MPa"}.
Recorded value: {"value": 0.35, "unit": "MPa"}
